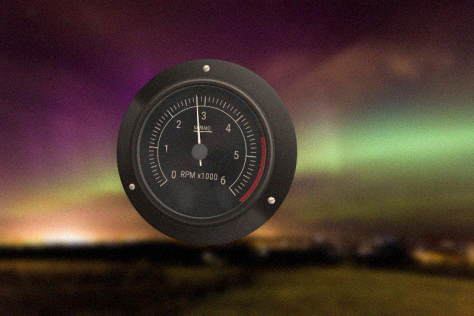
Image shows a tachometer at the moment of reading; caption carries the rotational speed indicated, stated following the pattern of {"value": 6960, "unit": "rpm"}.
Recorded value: {"value": 2800, "unit": "rpm"}
